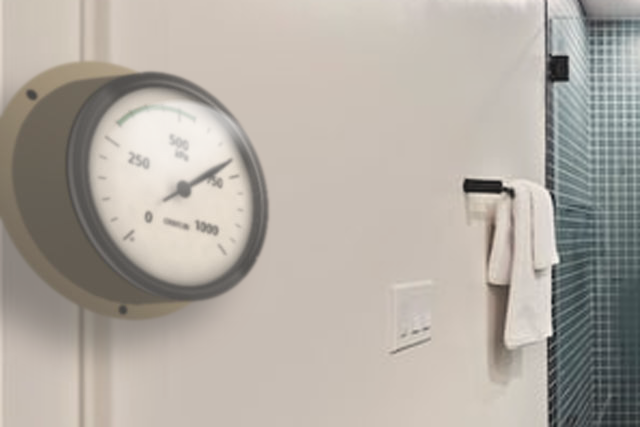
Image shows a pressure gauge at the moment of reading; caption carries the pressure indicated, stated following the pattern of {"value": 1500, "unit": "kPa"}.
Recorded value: {"value": 700, "unit": "kPa"}
